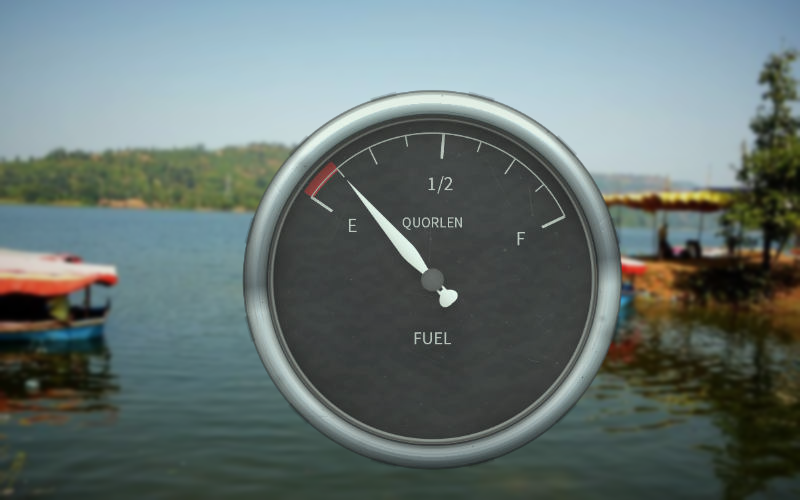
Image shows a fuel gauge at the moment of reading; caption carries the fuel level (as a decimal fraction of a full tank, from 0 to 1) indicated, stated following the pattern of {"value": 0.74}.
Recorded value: {"value": 0.125}
